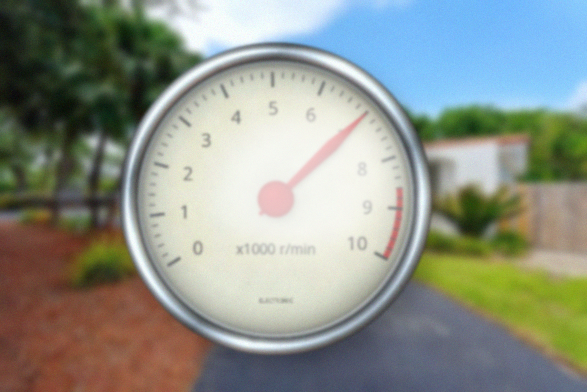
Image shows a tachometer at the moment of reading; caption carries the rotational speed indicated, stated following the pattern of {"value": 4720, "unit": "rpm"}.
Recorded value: {"value": 7000, "unit": "rpm"}
